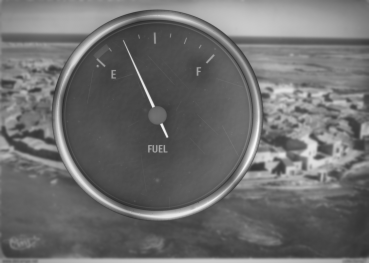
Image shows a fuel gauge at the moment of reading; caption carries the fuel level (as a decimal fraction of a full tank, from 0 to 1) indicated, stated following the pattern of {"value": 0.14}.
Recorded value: {"value": 0.25}
